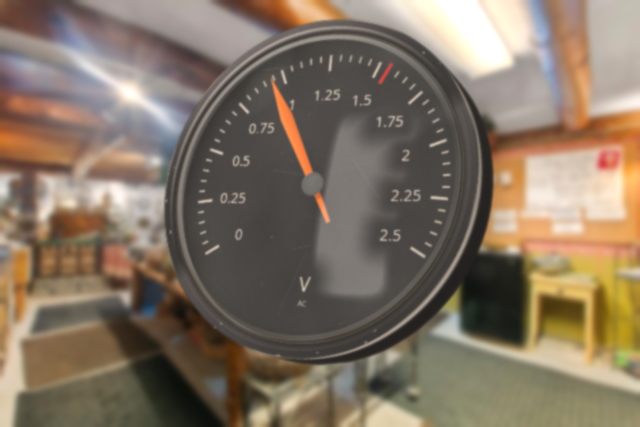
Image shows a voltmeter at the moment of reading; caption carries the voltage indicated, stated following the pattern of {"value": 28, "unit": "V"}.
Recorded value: {"value": 0.95, "unit": "V"}
